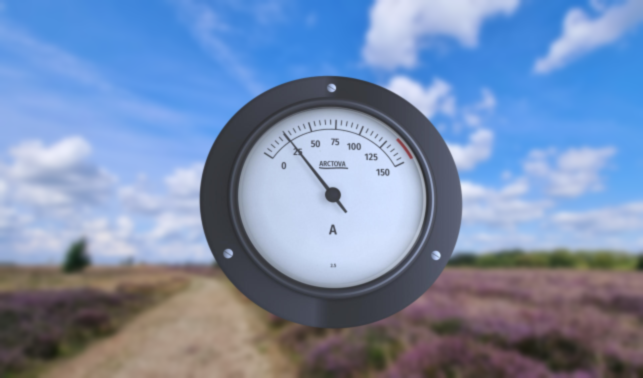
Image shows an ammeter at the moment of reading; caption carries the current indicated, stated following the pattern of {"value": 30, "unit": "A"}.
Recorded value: {"value": 25, "unit": "A"}
